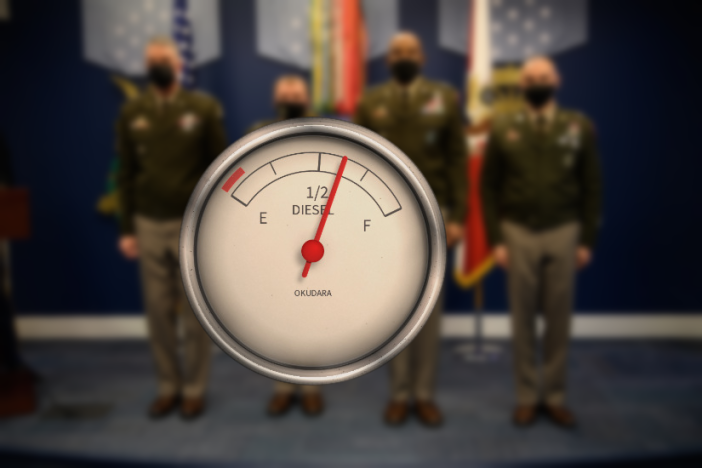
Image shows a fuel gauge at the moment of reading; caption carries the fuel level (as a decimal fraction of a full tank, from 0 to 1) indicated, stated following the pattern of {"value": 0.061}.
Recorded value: {"value": 0.625}
